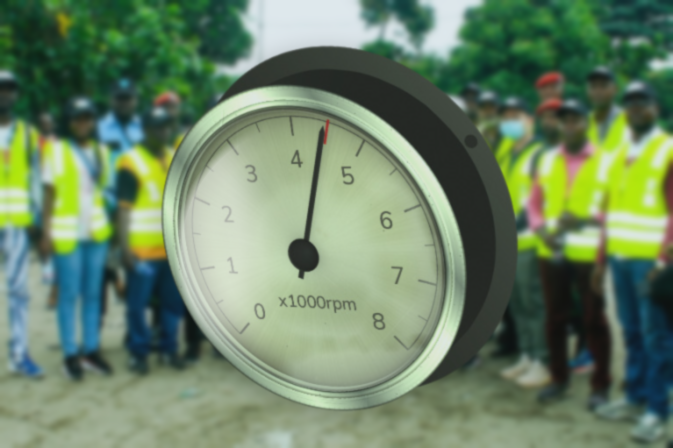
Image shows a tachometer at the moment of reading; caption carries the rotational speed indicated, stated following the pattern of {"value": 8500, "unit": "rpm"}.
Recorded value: {"value": 4500, "unit": "rpm"}
